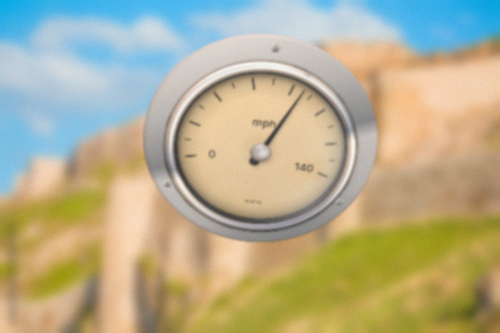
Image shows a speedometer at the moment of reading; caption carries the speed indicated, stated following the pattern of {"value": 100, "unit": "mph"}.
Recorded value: {"value": 85, "unit": "mph"}
